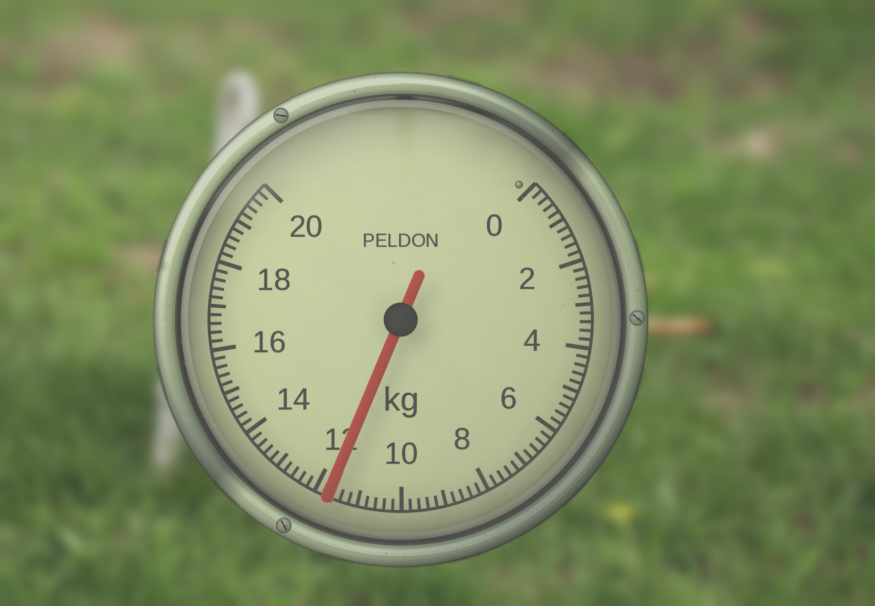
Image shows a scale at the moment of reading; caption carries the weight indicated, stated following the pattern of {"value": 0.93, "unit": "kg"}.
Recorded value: {"value": 11.7, "unit": "kg"}
